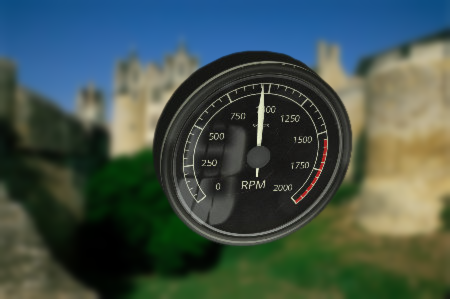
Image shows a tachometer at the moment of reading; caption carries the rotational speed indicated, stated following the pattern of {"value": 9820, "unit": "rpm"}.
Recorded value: {"value": 950, "unit": "rpm"}
